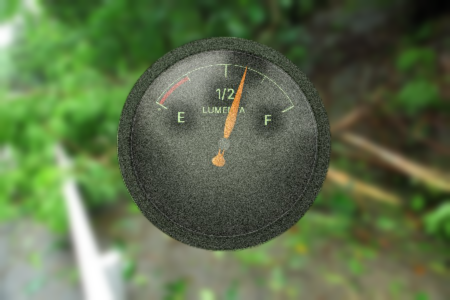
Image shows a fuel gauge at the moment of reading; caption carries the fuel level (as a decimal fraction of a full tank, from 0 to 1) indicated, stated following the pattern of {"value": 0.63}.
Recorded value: {"value": 0.625}
